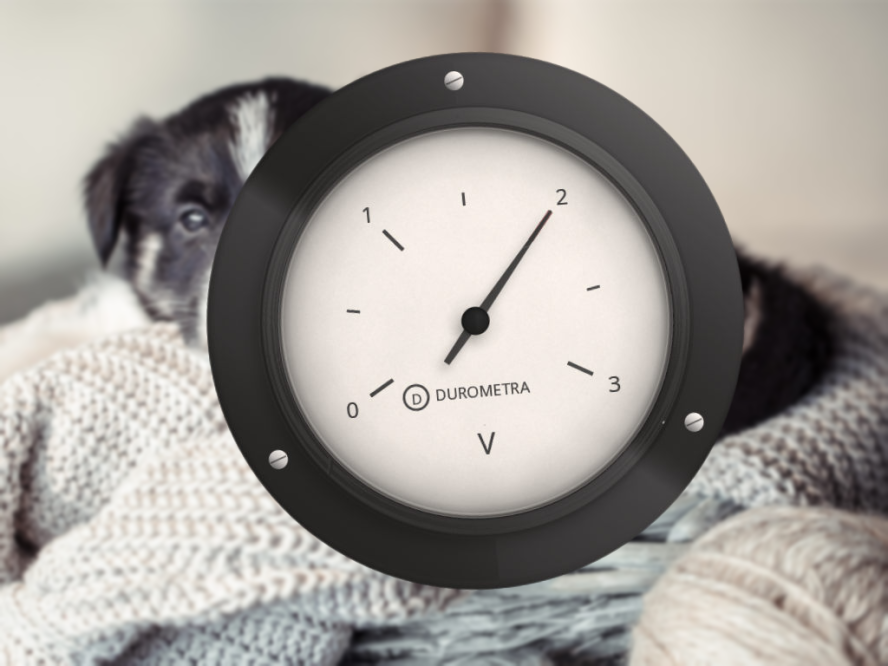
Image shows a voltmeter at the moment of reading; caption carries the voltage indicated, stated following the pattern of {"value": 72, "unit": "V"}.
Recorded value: {"value": 2, "unit": "V"}
